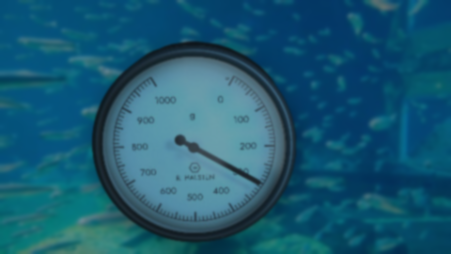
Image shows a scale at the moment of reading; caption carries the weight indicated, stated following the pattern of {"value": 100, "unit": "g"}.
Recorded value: {"value": 300, "unit": "g"}
